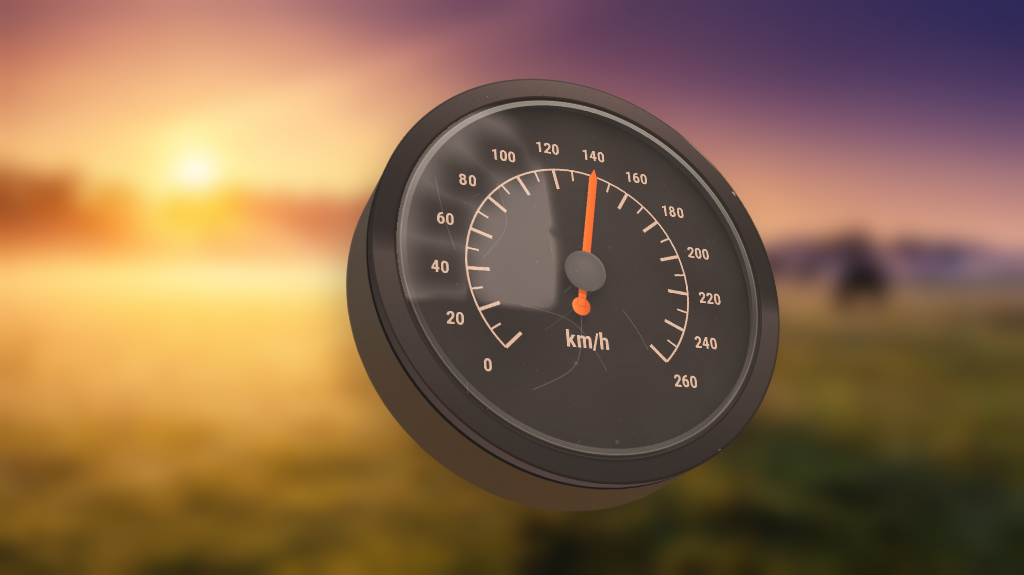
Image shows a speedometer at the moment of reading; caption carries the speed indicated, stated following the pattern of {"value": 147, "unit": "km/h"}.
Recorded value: {"value": 140, "unit": "km/h"}
